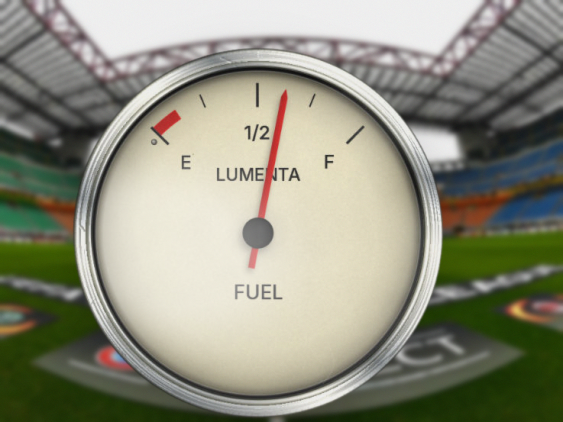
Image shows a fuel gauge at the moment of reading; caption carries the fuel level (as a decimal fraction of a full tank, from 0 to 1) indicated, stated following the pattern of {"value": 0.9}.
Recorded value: {"value": 0.625}
